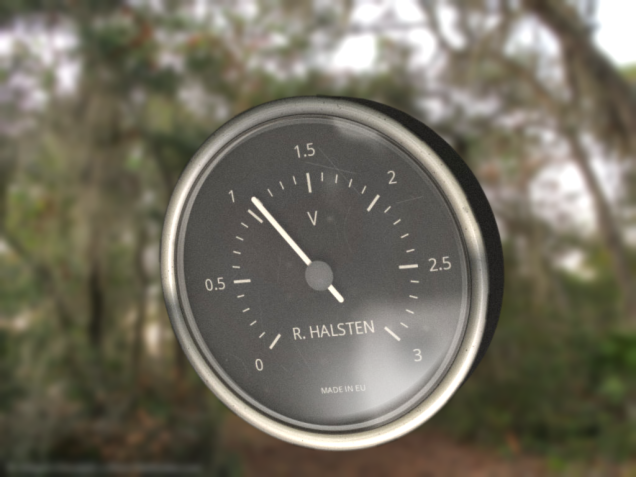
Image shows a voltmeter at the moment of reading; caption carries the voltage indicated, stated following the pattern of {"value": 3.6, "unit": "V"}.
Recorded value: {"value": 1.1, "unit": "V"}
